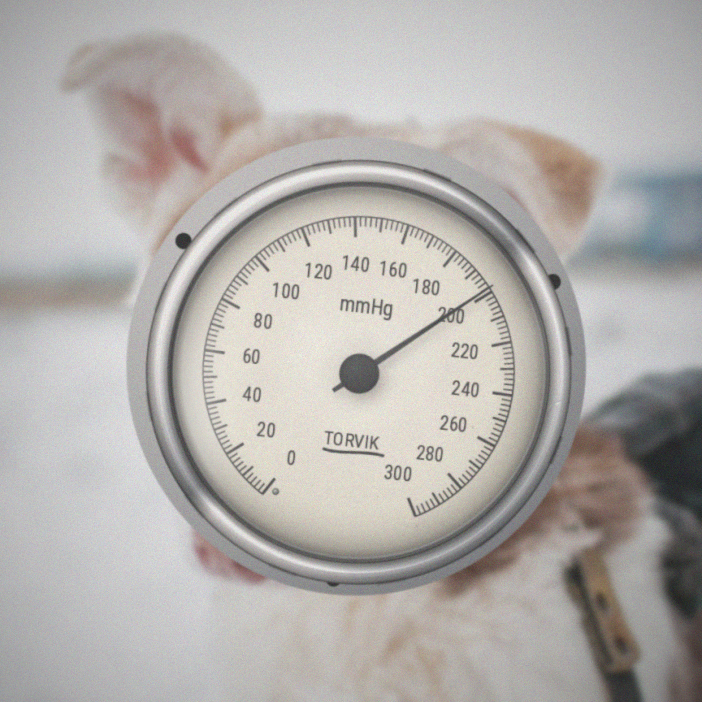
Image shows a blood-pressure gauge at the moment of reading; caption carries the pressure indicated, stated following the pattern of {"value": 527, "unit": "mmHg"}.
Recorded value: {"value": 198, "unit": "mmHg"}
